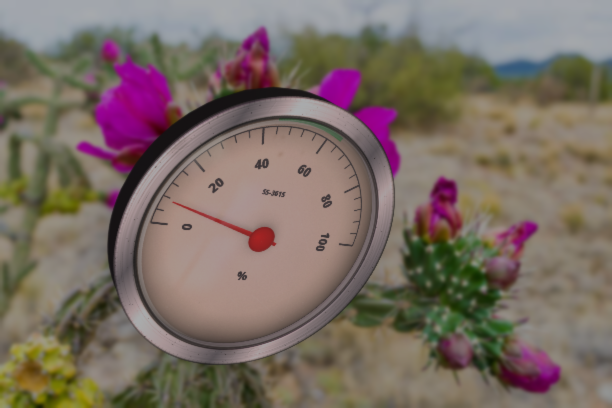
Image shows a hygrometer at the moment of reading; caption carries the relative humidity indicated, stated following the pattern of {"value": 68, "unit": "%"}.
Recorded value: {"value": 8, "unit": "%"}
